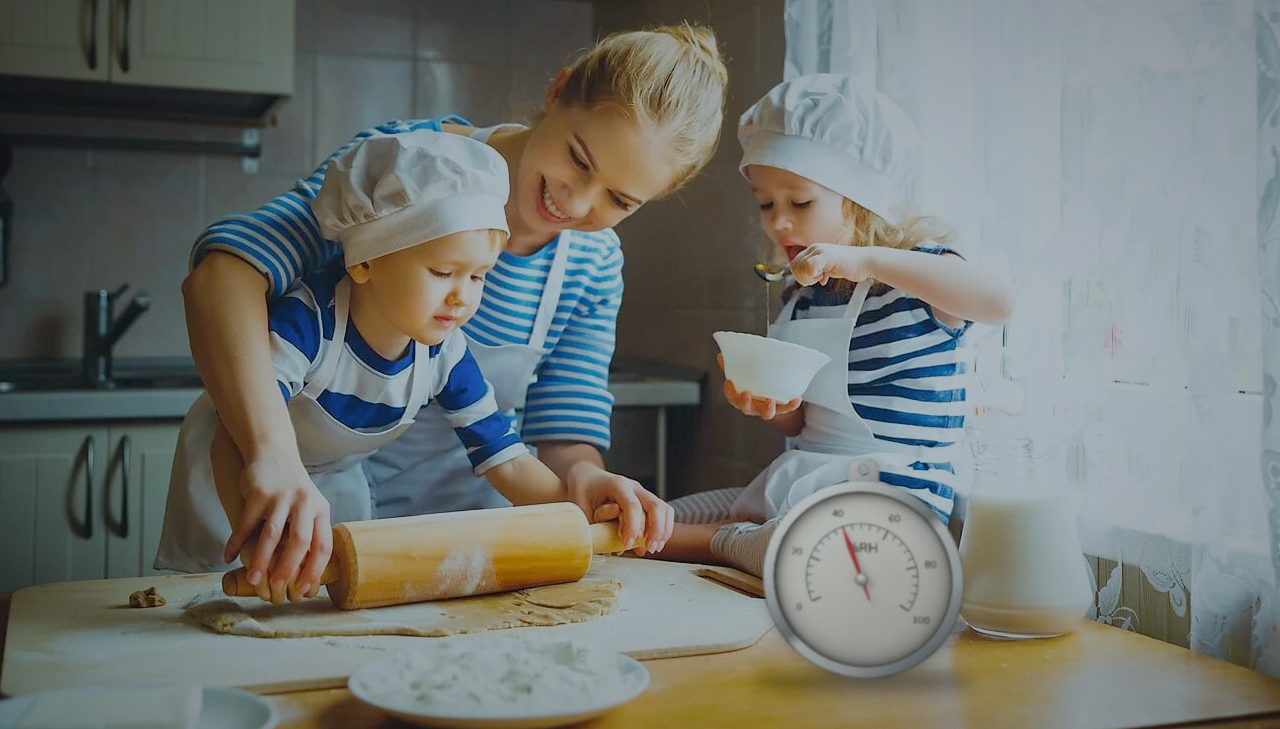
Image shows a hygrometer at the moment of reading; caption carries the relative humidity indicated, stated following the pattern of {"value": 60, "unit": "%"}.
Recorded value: {"value": 40, "unit": "%"}
